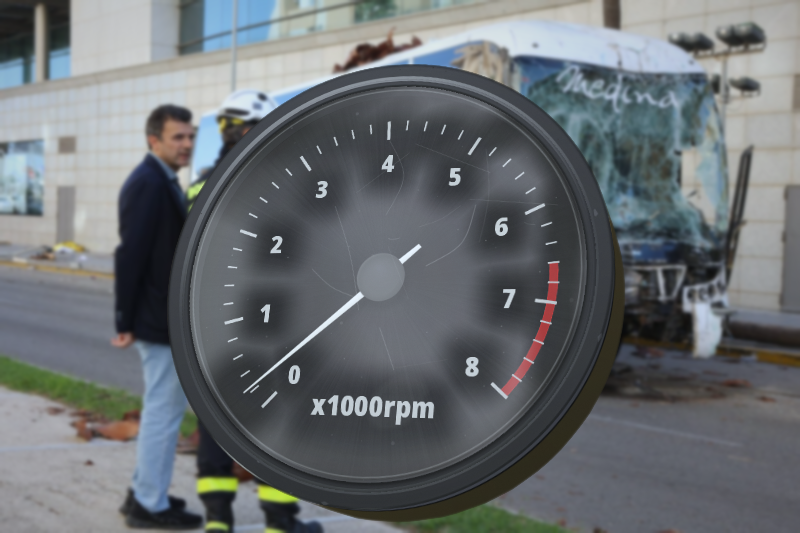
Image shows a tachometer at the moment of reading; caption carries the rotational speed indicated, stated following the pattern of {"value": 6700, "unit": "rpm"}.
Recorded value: {"value": 200, "unit": "rpm"}
